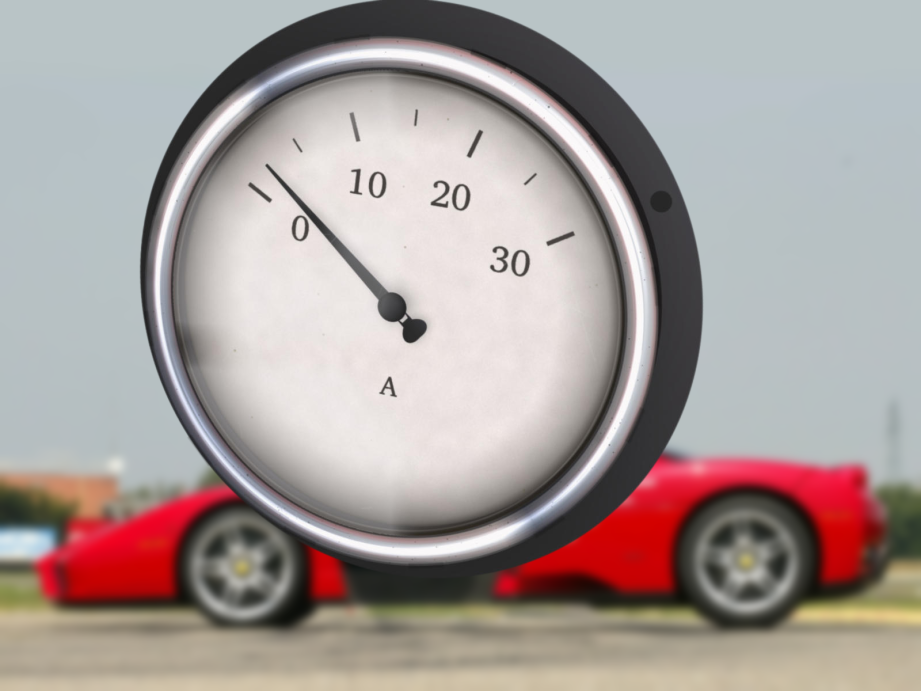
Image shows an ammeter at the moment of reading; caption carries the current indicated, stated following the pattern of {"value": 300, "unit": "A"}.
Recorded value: {"value": 2.5, "unit": "A"}
